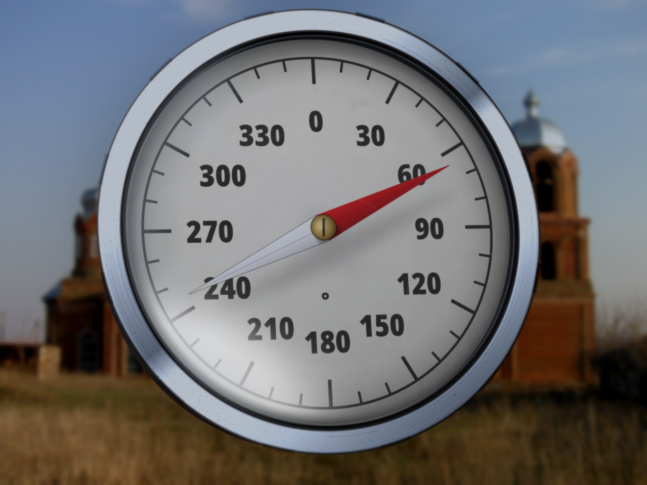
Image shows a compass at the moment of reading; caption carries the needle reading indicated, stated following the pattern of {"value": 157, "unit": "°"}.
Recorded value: {"value": 65, "unit": "°"}
